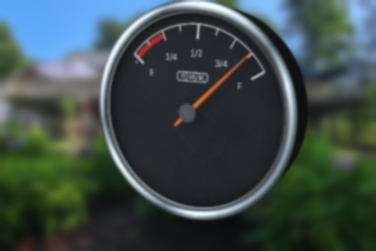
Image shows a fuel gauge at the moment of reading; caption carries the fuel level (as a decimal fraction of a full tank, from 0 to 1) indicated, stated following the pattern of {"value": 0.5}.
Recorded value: {"value": 0.875}
